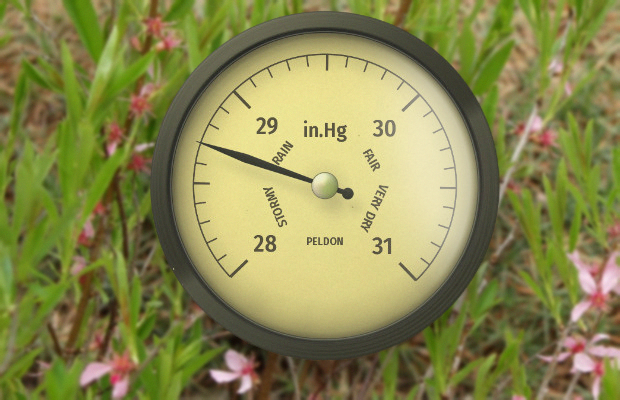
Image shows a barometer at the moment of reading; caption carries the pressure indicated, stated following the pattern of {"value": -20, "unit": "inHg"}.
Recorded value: {"value": 28.7, "unit": "inHg"}
